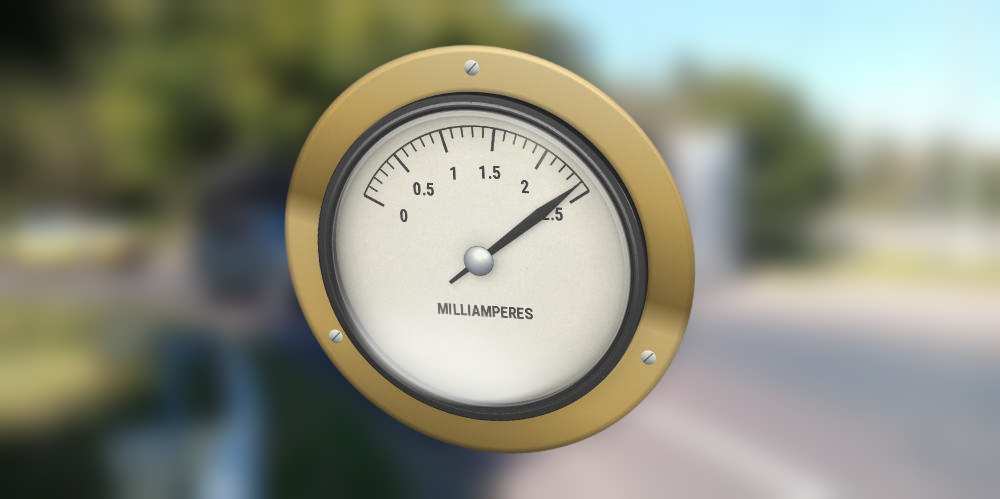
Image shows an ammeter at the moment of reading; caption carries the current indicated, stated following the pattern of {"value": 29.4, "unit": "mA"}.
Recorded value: {"value": 2.4, "unit": "mA"}
